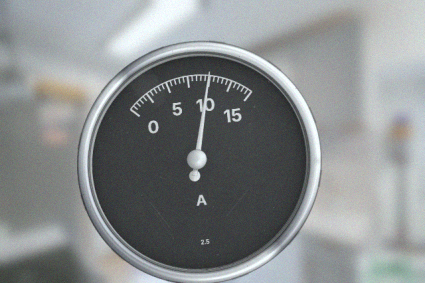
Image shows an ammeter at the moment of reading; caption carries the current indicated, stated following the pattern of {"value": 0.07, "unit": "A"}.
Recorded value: {"value": 10, "unit": "A"}
